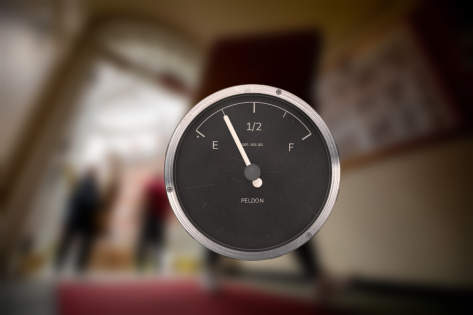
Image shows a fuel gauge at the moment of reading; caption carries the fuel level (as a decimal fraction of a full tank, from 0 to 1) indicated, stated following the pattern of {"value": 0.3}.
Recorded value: {"value": 0.25}
